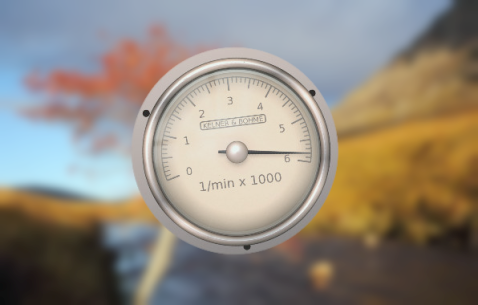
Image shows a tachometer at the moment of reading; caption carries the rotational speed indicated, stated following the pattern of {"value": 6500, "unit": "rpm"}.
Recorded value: {"value": 5800, "unit": "rpm"}
